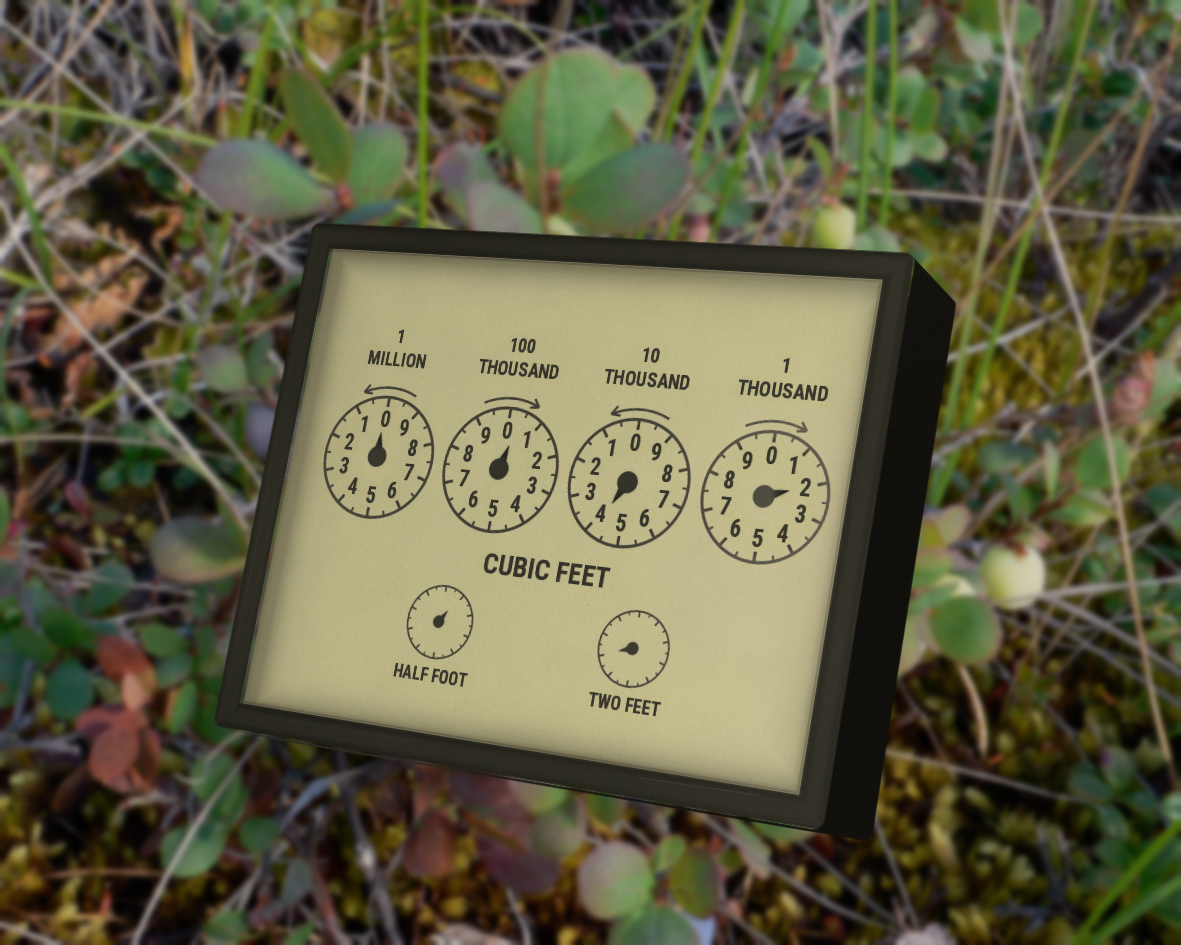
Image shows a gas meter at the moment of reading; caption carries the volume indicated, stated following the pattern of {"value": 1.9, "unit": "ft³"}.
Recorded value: {"value": 4200, "unit": "ft³"}
